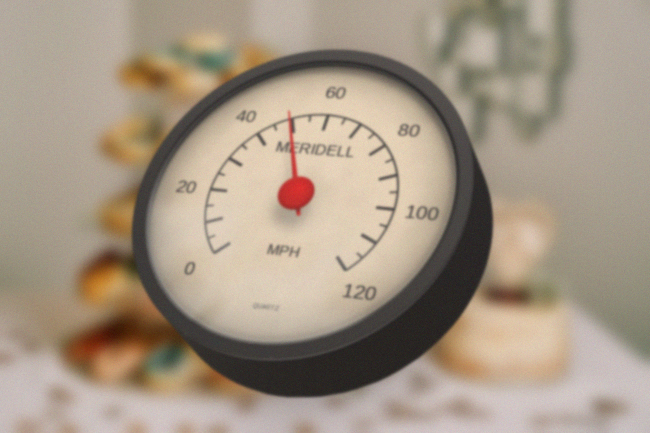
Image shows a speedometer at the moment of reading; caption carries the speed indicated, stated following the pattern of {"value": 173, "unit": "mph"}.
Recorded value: {"value": 50, "unit": "mph"}
